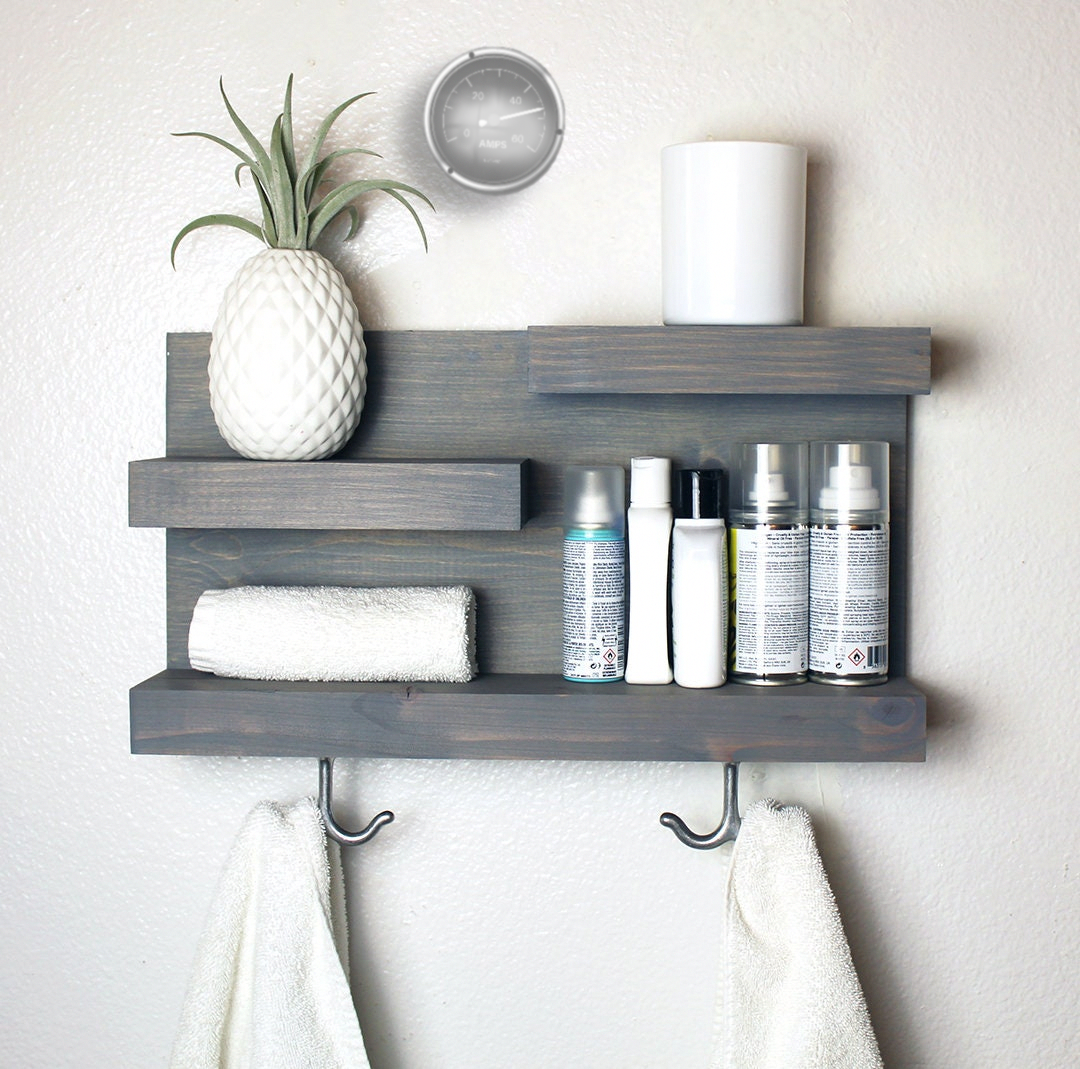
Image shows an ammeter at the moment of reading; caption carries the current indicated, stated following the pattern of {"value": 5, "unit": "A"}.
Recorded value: {"value": 47.5, "unit": "A"}
